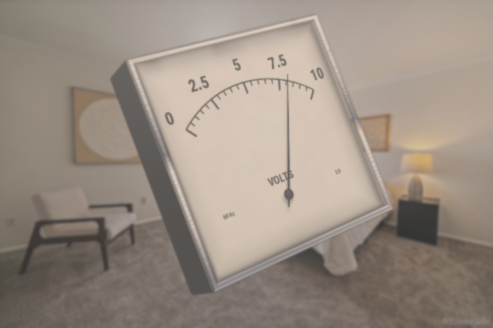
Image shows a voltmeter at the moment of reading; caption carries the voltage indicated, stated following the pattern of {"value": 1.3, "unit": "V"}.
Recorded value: {"value": 8, "unit": "V"}
